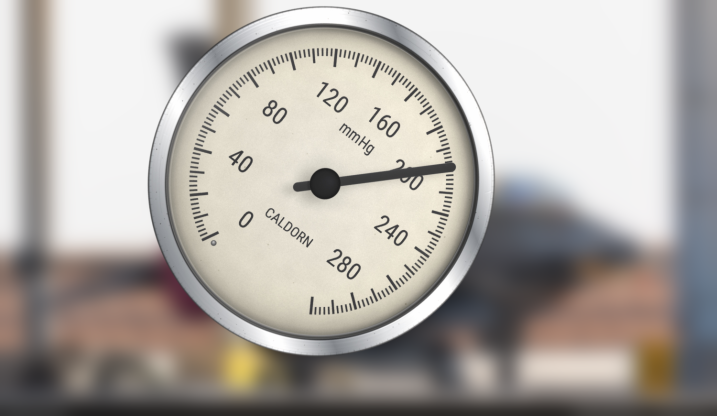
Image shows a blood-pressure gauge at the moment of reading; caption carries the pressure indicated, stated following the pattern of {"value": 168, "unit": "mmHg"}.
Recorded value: {"value": 198, "unit": "mmHg"}
